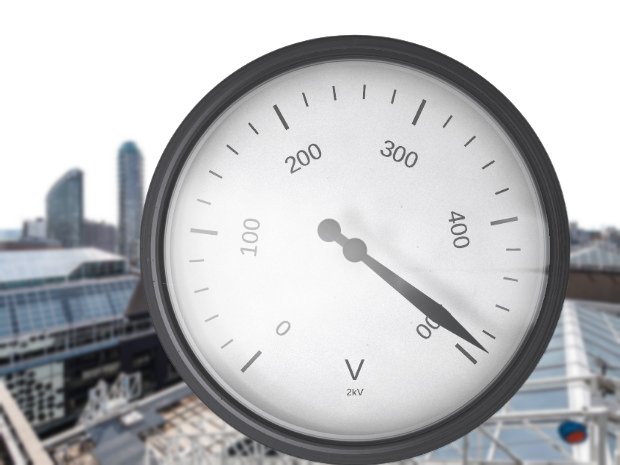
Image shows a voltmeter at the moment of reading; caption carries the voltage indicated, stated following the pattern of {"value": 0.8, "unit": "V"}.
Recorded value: {"value": 490, "unit": "V"}
